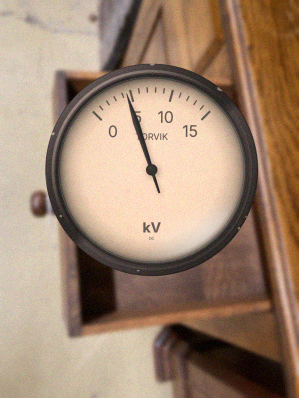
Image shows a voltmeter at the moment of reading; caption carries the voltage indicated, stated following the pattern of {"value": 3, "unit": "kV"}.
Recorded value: {"value": 4.5, "unit": "kV"}
